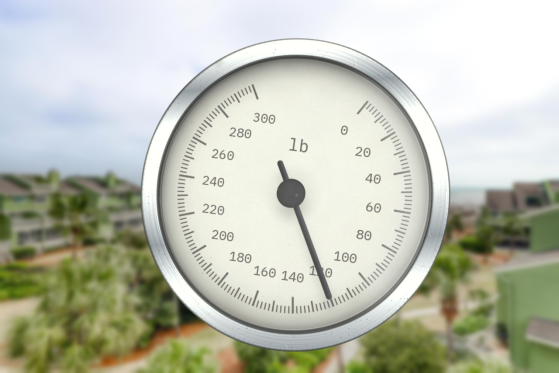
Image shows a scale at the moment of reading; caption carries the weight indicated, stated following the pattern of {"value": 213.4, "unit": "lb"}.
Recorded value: {"value": 120, "unit": "lb"}
